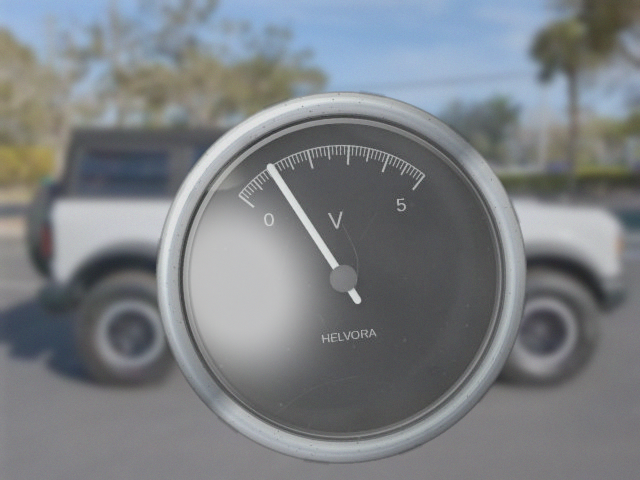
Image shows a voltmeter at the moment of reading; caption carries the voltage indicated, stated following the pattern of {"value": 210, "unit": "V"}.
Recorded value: {"value": 1, "unit": "V"}
